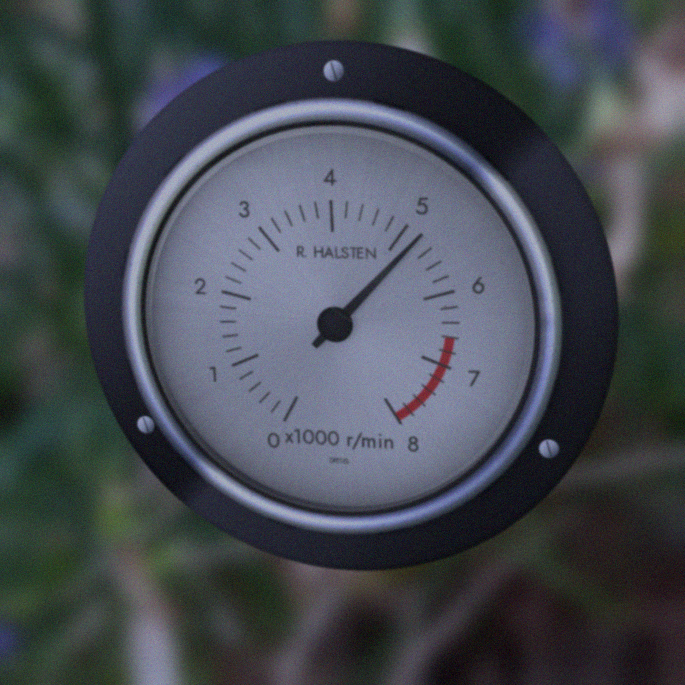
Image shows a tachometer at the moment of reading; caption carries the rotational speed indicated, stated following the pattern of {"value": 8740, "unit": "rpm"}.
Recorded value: {"value": 5200, "unit": "rpm"}
